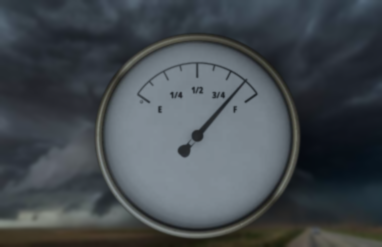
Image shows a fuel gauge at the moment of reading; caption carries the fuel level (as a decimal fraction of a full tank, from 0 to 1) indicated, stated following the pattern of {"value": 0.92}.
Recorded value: {"value": 0.875}
